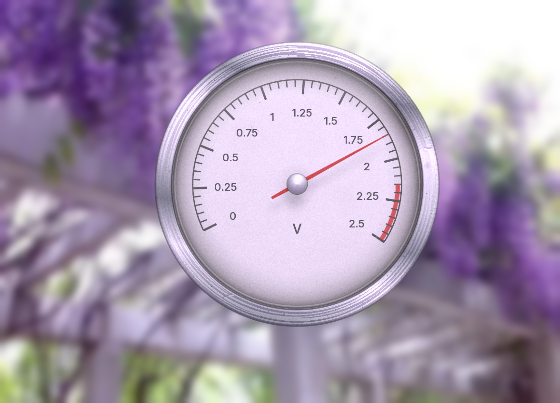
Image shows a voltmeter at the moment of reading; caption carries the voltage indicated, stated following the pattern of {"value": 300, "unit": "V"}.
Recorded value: {"value": 1.85, "unit": "V"}
